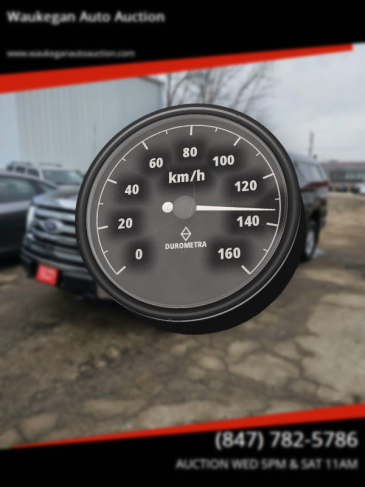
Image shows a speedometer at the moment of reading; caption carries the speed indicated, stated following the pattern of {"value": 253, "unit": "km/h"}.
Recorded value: {"value": 135, "unit": "km/h"}
